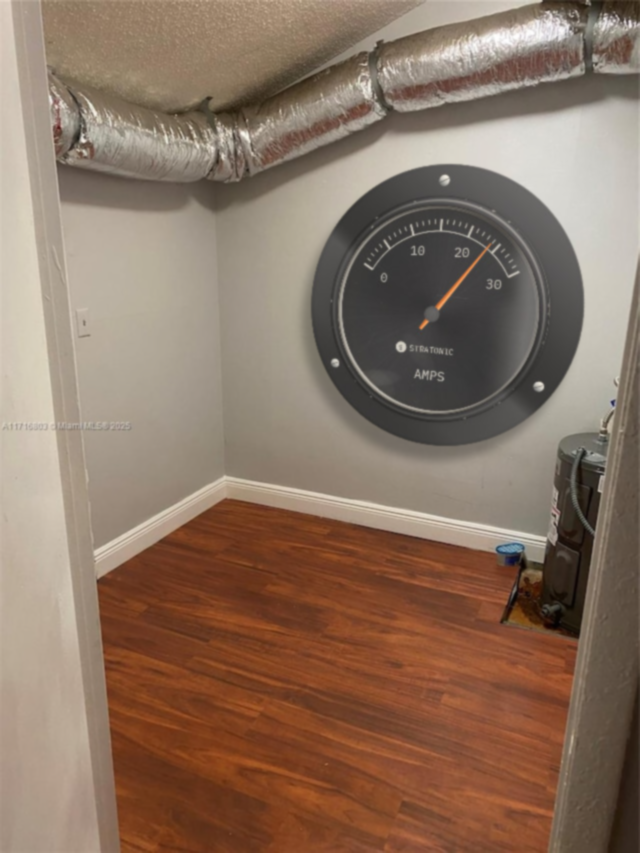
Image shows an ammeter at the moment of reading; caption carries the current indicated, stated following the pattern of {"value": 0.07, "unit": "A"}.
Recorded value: {"value": 24, "unit": "A"}
